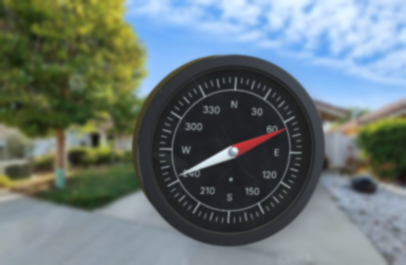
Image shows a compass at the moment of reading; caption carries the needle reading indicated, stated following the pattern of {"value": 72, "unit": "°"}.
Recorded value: {"value": 65, "unit": "°"}
